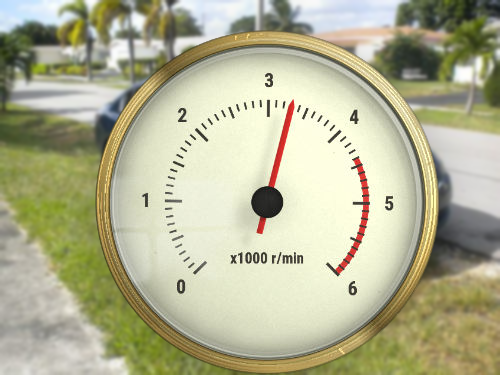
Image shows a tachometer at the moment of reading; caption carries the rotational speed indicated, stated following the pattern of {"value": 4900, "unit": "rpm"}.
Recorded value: {"value": 3300, "unit": "rpm"}
